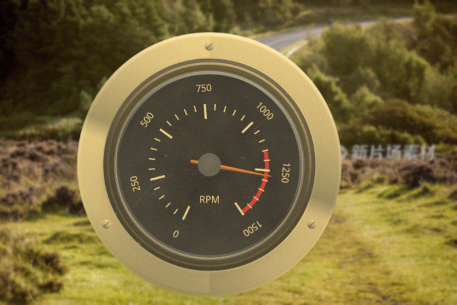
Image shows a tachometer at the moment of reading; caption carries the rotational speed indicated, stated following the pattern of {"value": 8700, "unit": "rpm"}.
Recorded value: {"value": 1275, "unit": "rpm"}
